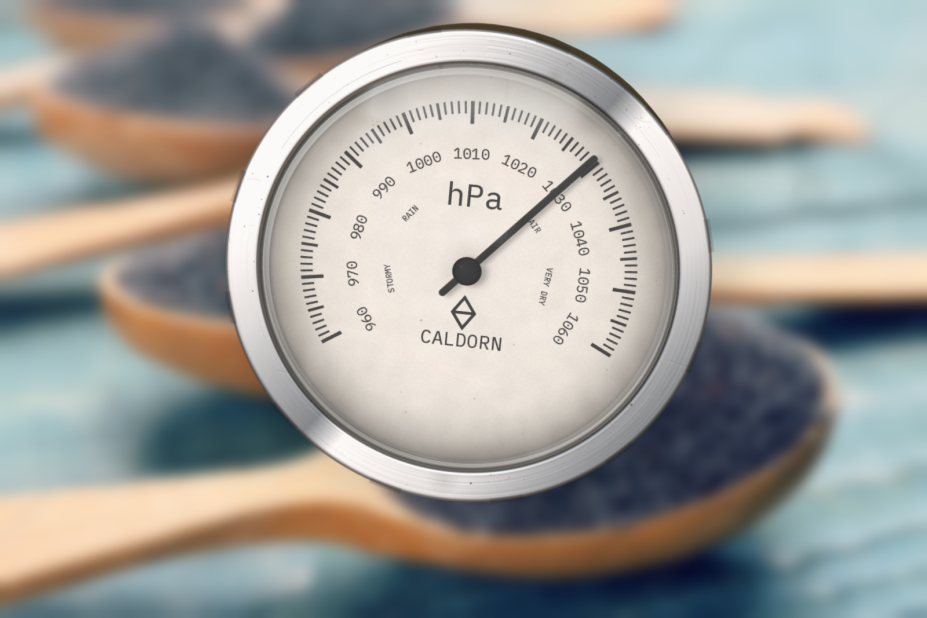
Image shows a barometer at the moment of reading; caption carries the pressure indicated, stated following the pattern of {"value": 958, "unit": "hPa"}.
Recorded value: {"value": 1029, "unit": "hPa"}
